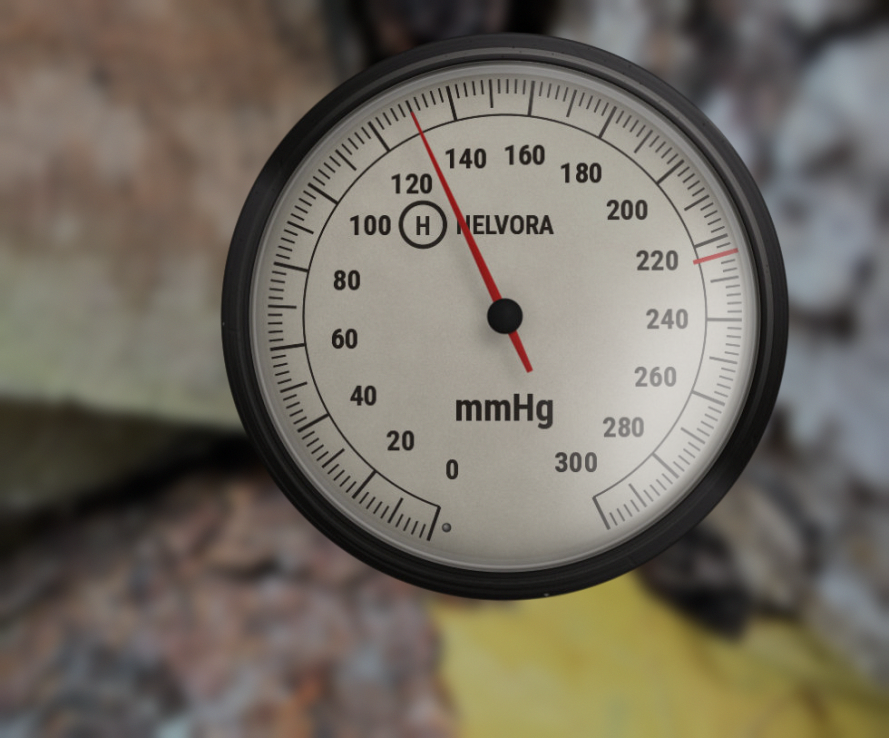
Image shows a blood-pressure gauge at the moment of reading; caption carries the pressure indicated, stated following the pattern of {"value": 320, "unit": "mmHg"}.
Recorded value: {"value": 130, "unit": "mmHg"}
